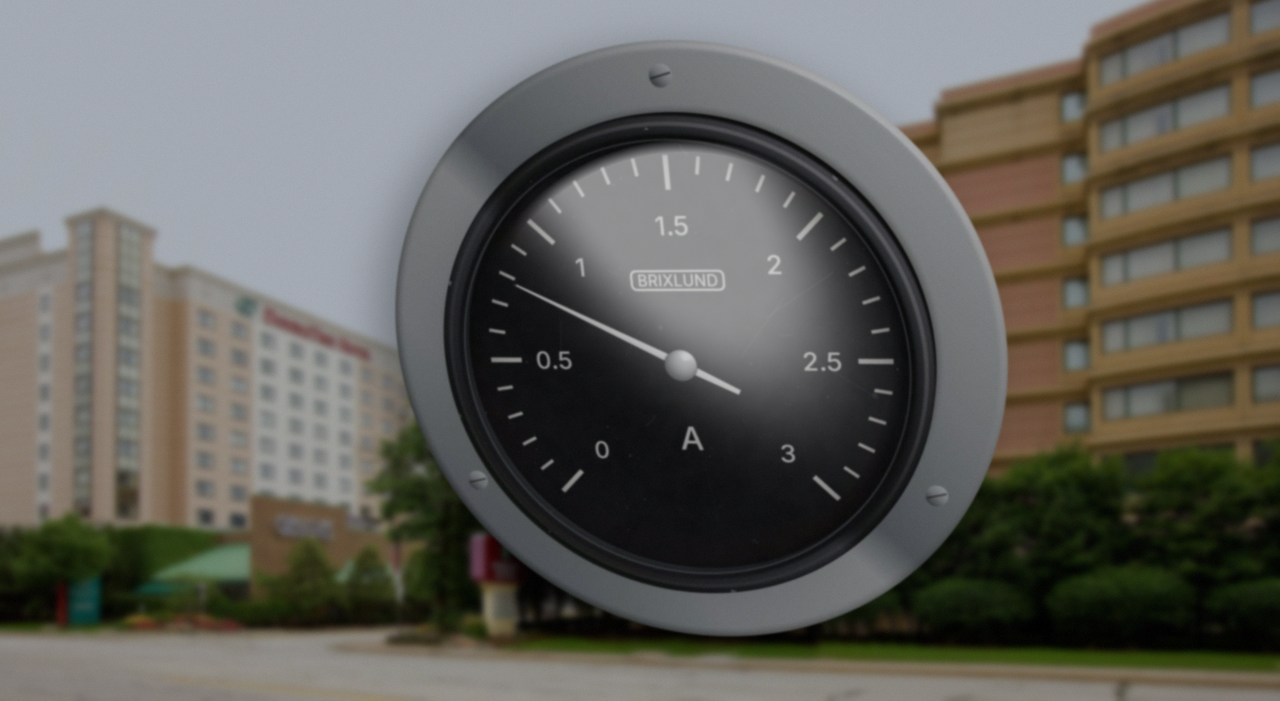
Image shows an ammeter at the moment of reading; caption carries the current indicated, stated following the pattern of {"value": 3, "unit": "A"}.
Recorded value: {"value": 0.8, "unit": "A"}
